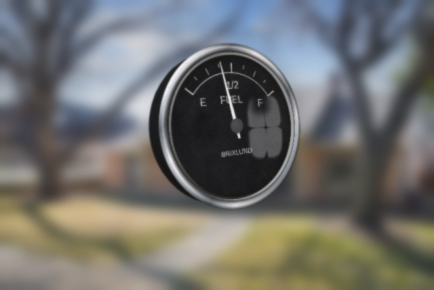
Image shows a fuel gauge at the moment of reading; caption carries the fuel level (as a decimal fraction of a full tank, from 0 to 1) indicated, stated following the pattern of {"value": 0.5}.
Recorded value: {"value": 0.375}
